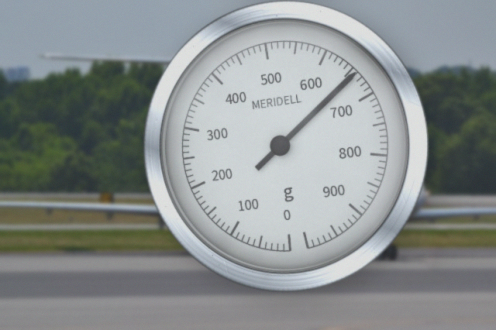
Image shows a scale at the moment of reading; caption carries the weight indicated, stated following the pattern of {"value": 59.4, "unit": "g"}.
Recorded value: {"value": 660, "unit": "g"}
